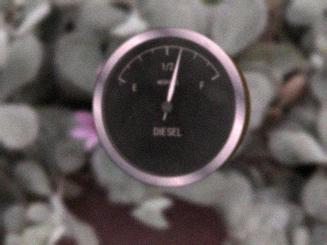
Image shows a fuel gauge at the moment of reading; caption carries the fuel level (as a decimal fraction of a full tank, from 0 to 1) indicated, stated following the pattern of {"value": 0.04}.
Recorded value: {"value": 0.625}
